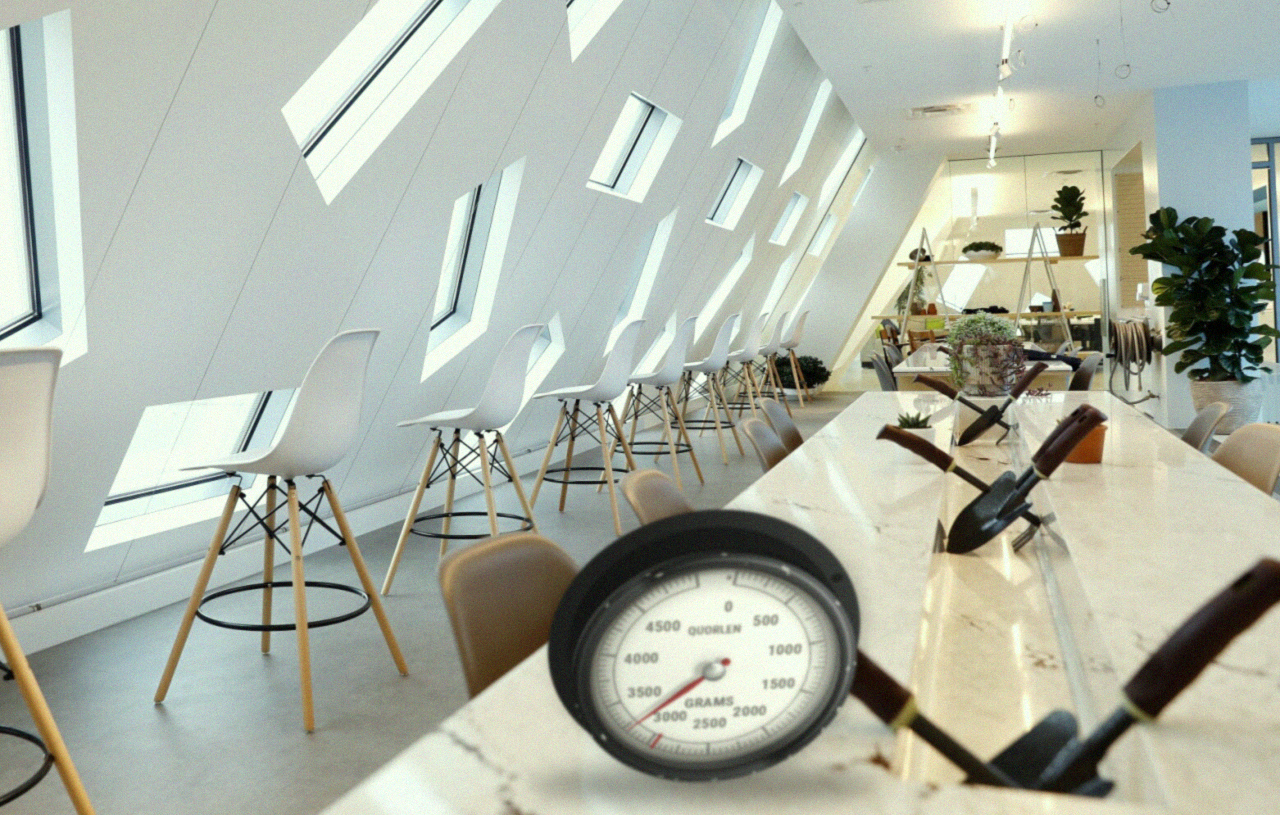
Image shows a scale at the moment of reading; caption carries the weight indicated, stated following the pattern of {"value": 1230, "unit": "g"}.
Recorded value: {"value": 3250, "unit": "g"}
